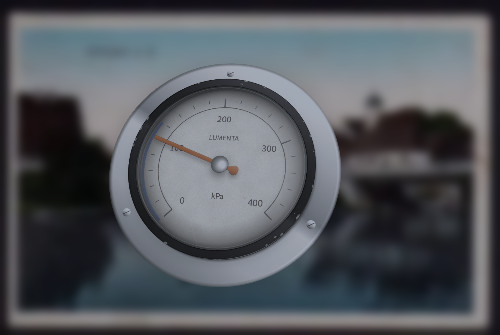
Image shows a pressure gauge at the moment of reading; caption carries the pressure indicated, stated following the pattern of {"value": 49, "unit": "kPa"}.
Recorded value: {"value": 100, "unit": "kPa"}
